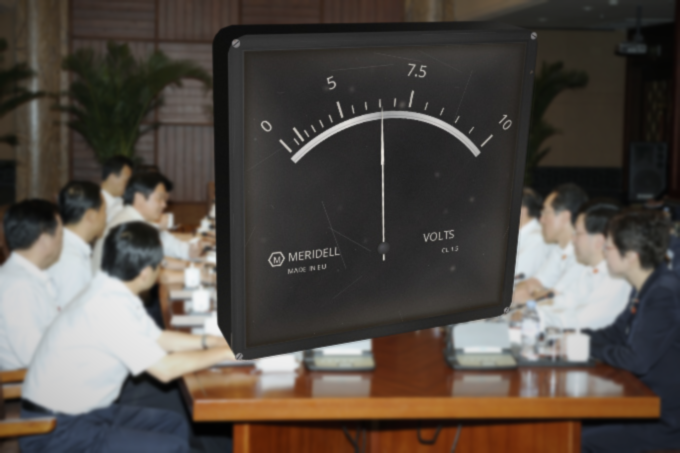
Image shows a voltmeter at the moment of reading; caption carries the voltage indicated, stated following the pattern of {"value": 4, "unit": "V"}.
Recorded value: {"value": 6.5, "unit": "V"}
